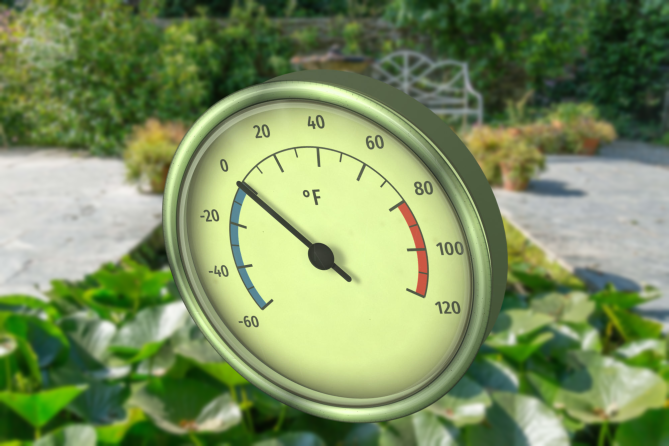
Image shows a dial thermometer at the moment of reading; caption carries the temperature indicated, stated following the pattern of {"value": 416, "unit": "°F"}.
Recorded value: {"value": 0, "unit": "°F"}
